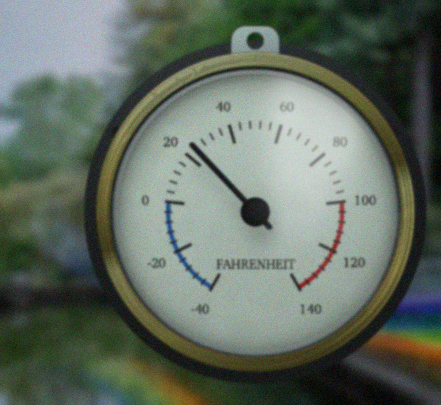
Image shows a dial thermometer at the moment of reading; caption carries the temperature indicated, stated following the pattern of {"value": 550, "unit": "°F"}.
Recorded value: {"value": 24, "unit": "°F"}
